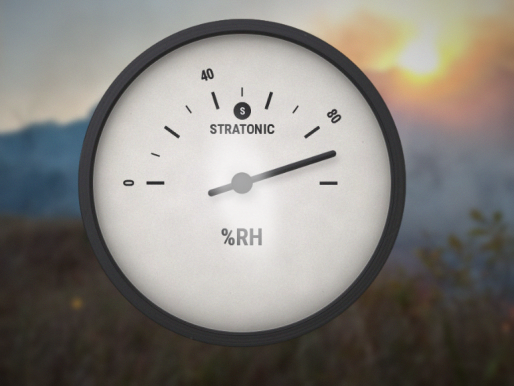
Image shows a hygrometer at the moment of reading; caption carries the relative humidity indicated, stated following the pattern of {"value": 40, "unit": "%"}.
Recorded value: {"value": 90, "unit": "%"}
